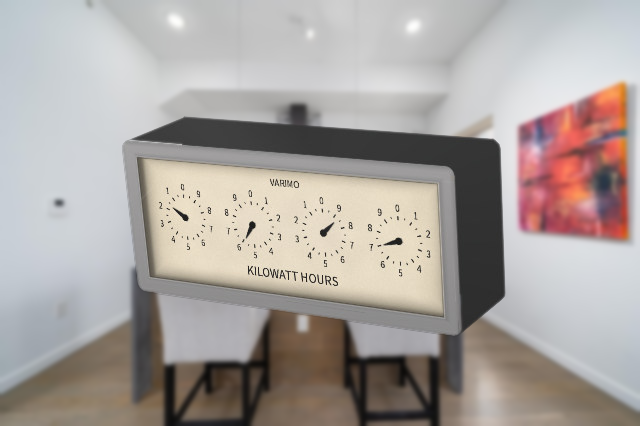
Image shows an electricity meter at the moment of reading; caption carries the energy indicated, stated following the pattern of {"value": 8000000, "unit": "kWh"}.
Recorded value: {"value": 1587, "unit": "kWh"}
